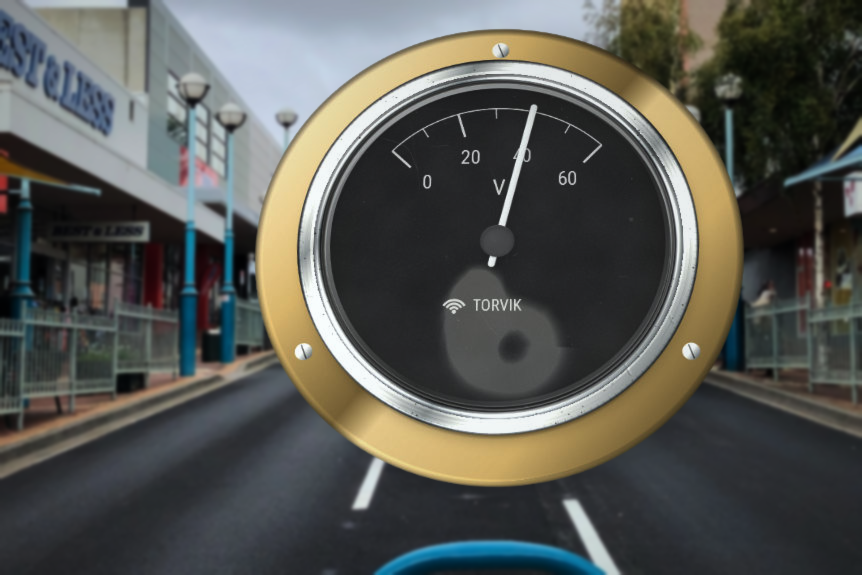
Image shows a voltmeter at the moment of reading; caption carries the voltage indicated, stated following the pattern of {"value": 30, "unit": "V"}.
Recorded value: {"value": 40, "unit": "V"}
